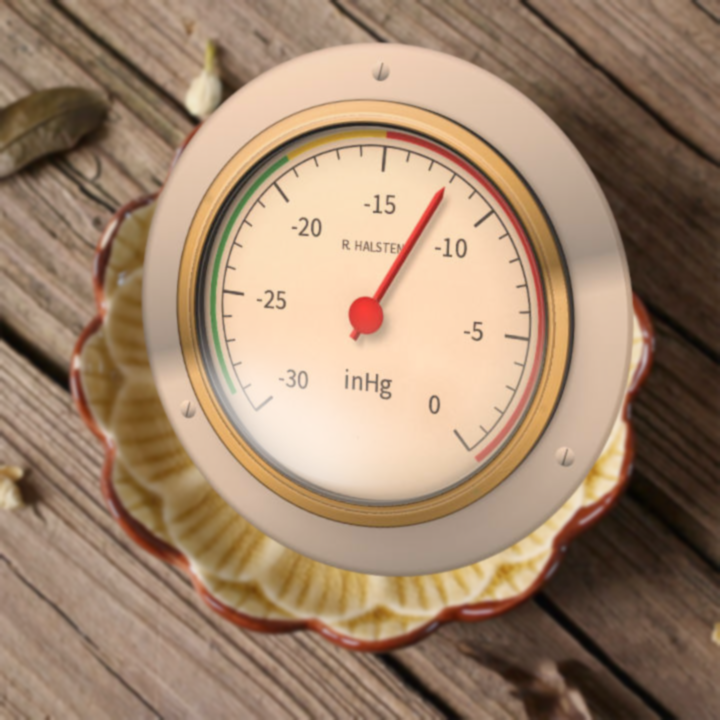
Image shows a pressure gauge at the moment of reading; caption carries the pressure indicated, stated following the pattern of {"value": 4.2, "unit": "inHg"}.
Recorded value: {"value": -12, "unit": "inHg"}
